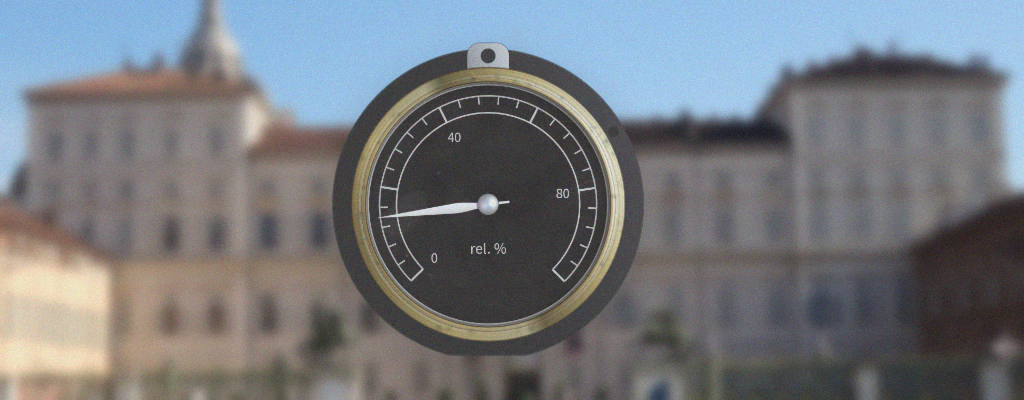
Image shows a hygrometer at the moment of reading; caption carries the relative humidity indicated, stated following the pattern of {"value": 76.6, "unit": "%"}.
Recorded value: {"value": 14, "unit": "%"}
